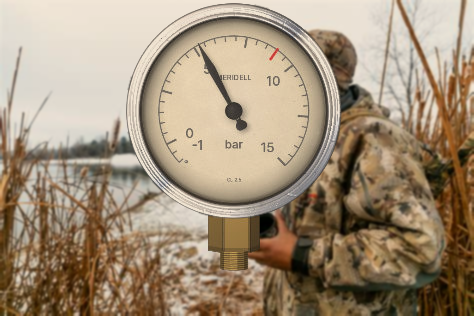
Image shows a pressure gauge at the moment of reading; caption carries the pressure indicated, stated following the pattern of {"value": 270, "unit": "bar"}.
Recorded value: {"value": 5.25, "unit": "bar"}
